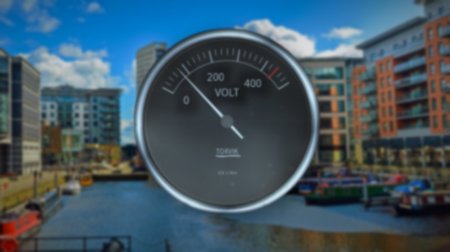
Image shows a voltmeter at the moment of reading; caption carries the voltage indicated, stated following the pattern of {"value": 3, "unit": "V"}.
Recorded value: {"value": 80, "unit": "V"}
